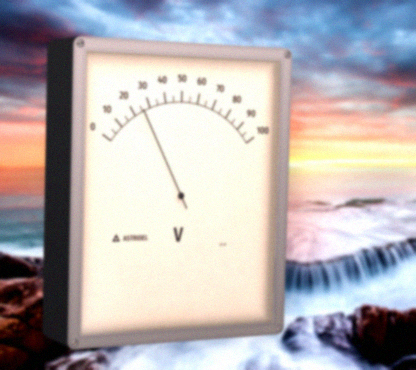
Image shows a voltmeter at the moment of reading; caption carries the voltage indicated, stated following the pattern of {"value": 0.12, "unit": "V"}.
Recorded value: {"value": 25, "unit": "V"}
